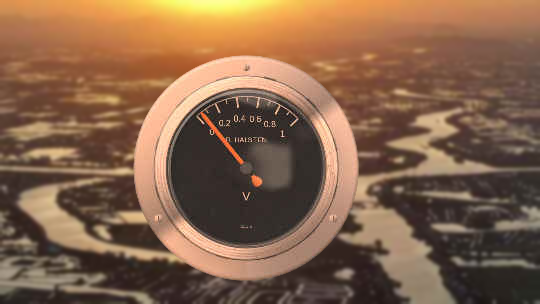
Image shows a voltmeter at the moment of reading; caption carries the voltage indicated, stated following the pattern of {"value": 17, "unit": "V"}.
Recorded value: {"value": 0.05, "unit": "V"}
